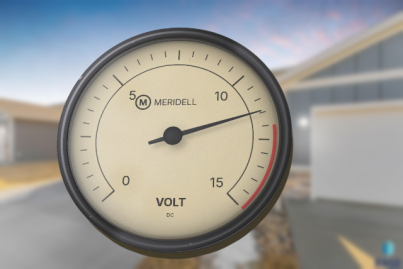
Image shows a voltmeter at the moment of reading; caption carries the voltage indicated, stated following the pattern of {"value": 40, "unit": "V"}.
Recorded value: {"value": 11.5, "unit": "V"}
